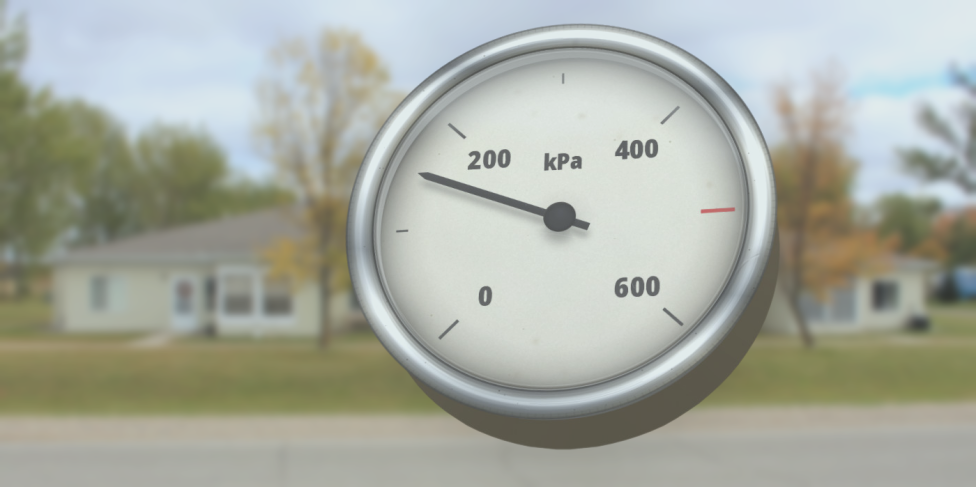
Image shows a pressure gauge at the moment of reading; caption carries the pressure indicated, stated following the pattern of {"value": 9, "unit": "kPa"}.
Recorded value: {"value": 150, "unit": "kPa"}
